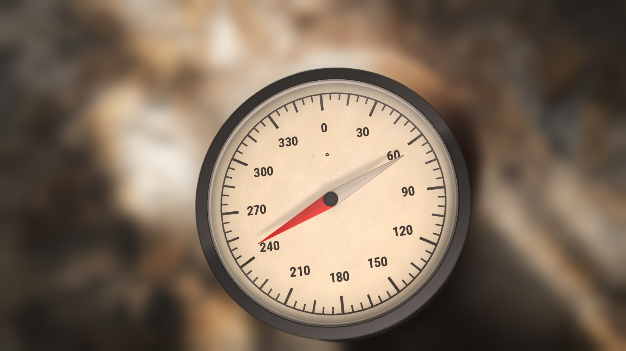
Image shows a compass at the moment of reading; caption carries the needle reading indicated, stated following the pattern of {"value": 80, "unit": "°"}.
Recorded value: {"value": 245, "unit": "°"}
